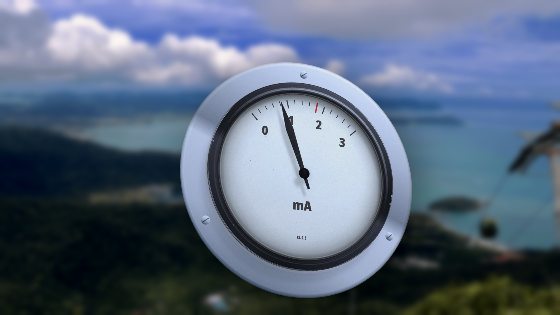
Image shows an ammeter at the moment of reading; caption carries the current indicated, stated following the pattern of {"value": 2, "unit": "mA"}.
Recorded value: {"value": 0.8, "unit": "mA"}
